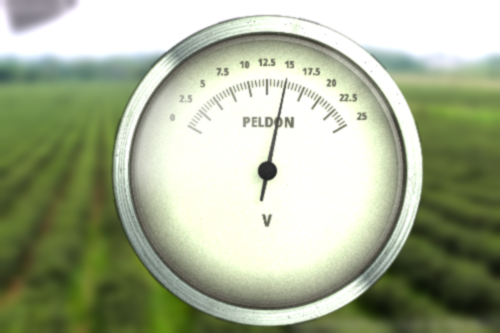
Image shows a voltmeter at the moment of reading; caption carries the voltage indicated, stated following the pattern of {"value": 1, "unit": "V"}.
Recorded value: {"value": 15, "unit": "V"}
